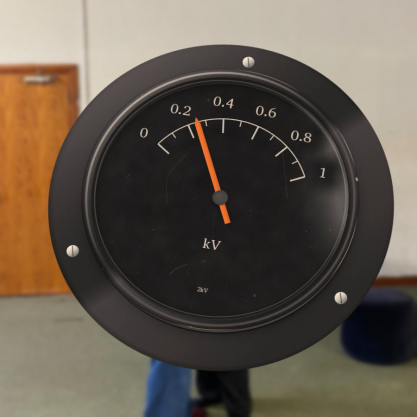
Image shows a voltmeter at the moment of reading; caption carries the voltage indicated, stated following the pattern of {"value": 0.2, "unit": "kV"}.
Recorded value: {"value": 0.25, "unit": "kV"}
